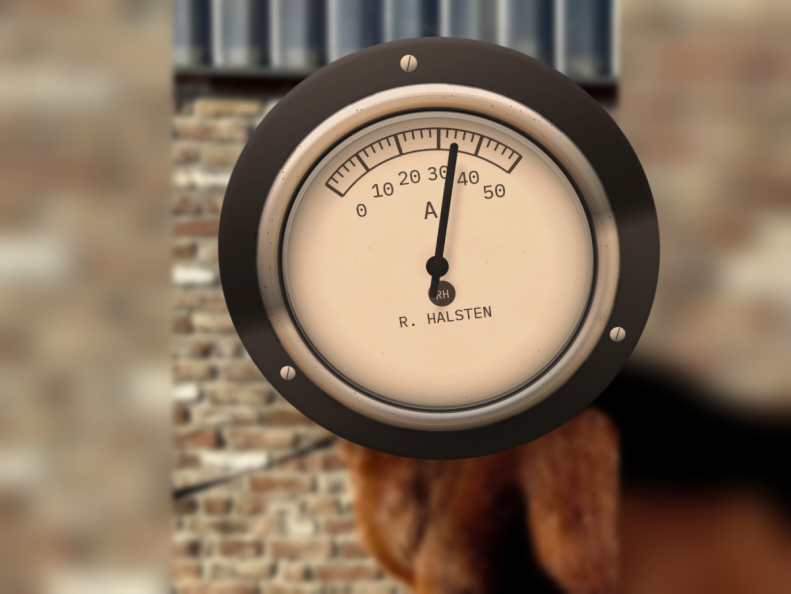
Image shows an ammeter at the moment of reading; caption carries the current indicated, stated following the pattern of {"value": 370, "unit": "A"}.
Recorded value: {"value": 34, "unit": "A"}
